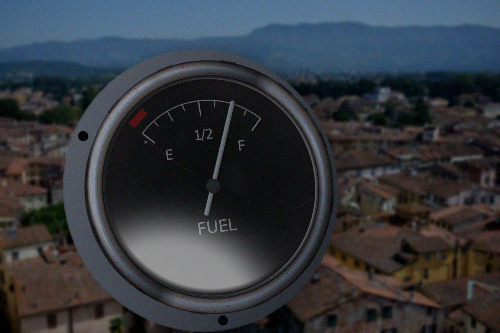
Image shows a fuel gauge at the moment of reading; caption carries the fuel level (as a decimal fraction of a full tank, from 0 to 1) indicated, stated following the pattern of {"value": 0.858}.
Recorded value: {"value": 0.75}
